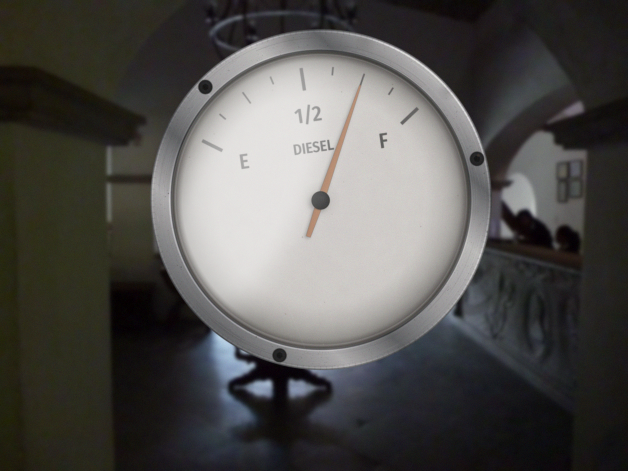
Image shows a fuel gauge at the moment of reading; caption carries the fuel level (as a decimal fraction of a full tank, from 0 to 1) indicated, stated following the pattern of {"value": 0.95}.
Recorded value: {"value": 0.75}
